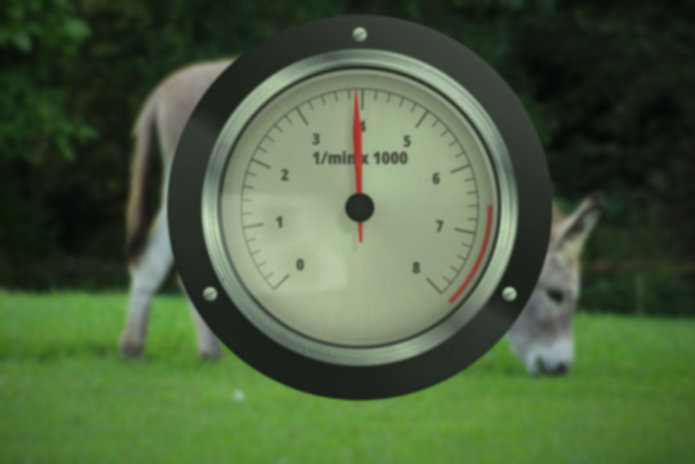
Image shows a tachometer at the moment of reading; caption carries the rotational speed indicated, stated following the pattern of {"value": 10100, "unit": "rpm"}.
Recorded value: {"value": 3900, "unit": "rpm"}
